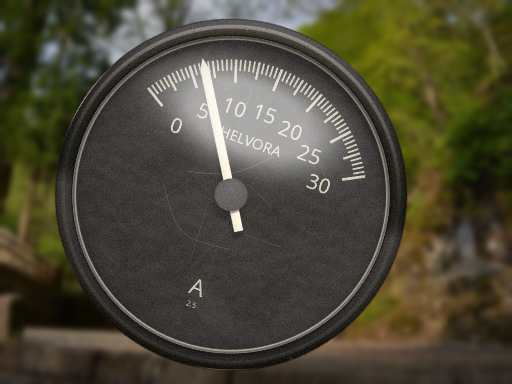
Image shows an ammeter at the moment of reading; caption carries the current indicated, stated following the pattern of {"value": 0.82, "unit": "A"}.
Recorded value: {"value": 6.5, "unit": "A"}
